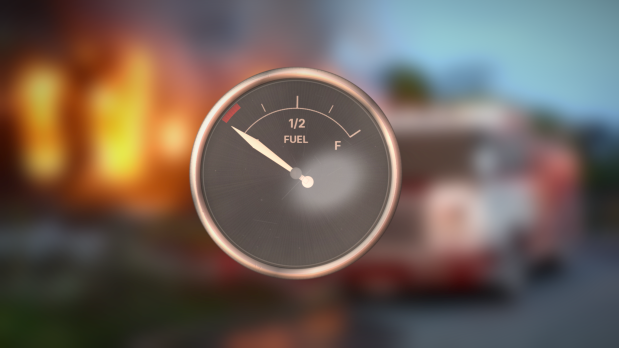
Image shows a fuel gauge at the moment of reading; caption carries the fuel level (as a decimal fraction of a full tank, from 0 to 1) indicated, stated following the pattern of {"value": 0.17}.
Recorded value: {"value": 0}
